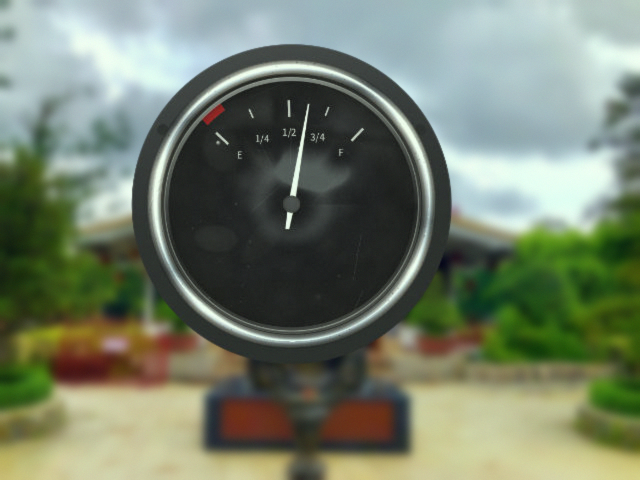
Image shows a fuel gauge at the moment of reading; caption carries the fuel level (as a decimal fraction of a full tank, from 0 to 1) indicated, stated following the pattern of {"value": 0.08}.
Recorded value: {"value": 0.625}
